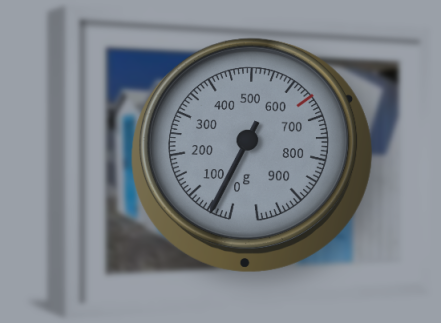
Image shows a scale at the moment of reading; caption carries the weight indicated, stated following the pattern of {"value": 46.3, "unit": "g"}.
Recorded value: {"value": 40, "unit": "g"}
